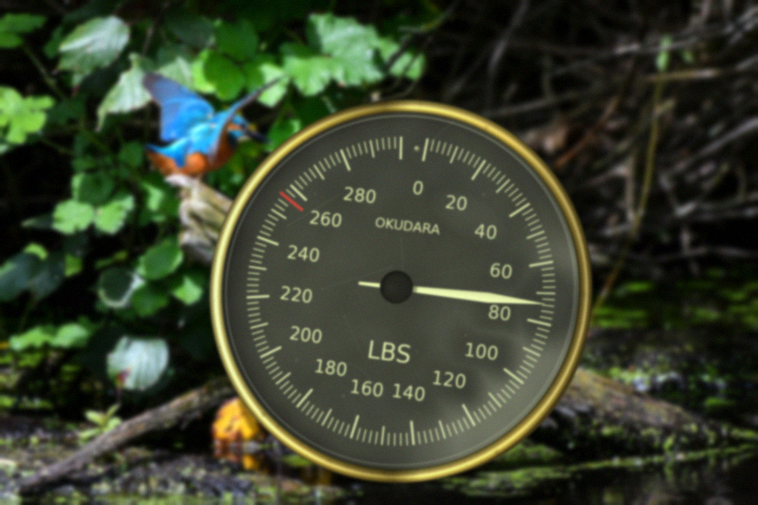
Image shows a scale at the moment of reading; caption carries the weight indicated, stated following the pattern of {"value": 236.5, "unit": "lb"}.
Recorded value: {"value": 74, "unit": "lb"}
